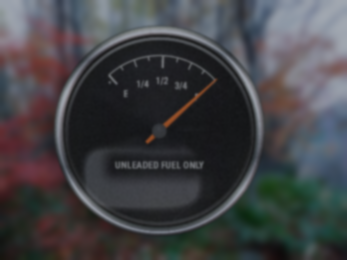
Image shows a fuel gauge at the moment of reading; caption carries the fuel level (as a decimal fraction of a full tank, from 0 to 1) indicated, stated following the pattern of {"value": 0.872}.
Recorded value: {"value": 1}
